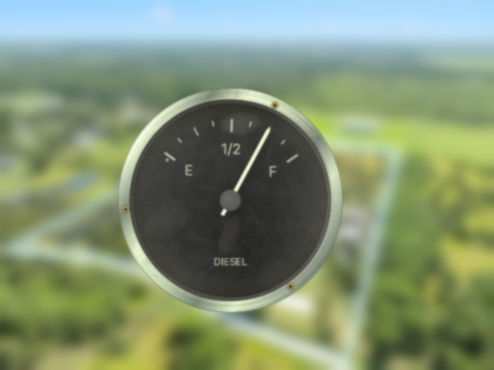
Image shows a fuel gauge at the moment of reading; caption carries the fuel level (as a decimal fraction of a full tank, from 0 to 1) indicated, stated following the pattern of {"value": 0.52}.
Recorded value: {"value": 0.75}
